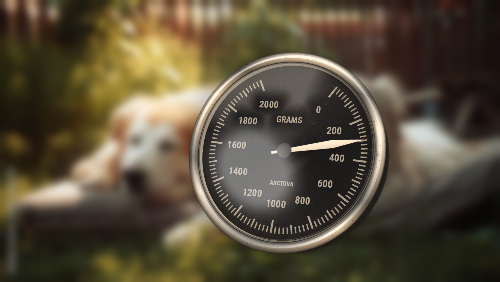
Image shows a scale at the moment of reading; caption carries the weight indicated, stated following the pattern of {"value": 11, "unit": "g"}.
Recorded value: {"value": 300, "unit": "g"}
